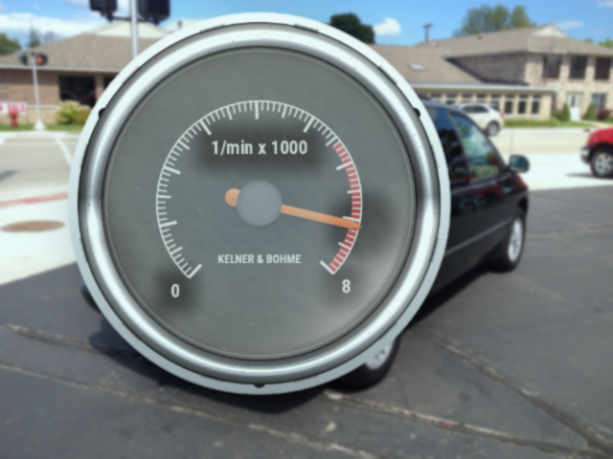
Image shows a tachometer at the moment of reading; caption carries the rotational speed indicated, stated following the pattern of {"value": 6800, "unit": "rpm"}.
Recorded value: {"value": 7100, "unit": "rpm"}
